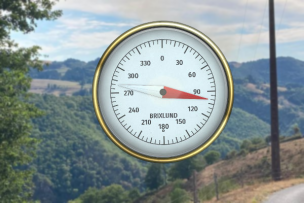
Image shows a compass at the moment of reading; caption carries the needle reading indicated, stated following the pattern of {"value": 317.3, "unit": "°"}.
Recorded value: {"value": 100, "unit": "°"}
